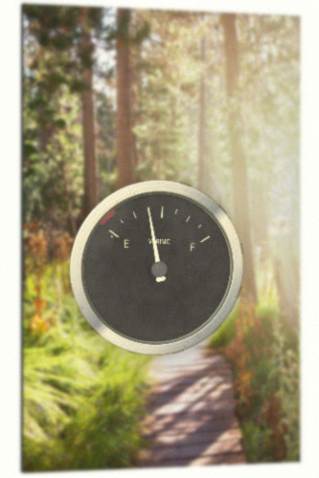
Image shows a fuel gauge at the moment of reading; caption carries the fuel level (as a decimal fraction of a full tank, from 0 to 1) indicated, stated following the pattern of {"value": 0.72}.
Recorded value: {"value": 0.375}
